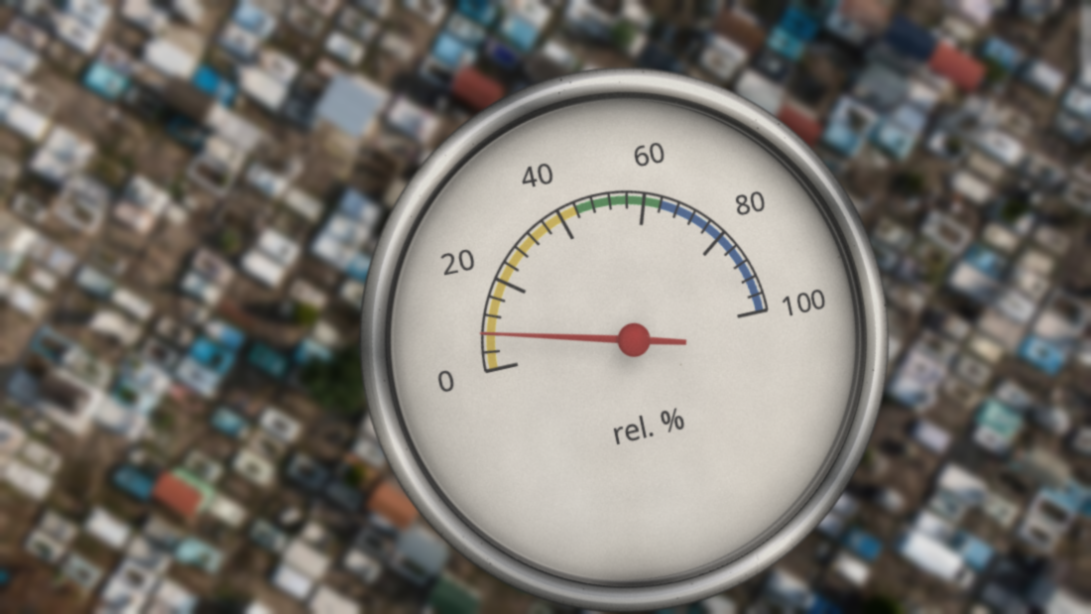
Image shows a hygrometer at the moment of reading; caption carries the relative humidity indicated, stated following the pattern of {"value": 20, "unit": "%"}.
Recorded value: {"value": 8, "unit": "%"}
